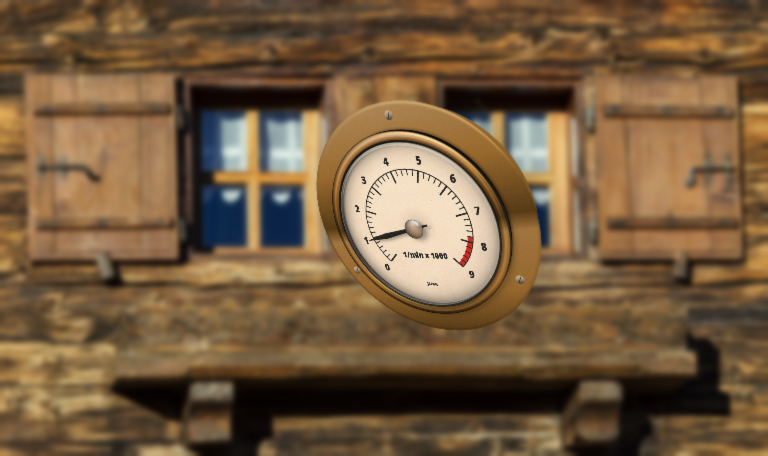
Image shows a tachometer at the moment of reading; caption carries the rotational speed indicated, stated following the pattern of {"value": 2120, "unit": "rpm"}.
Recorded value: {"value": 1000, "unit": "rpm"}
